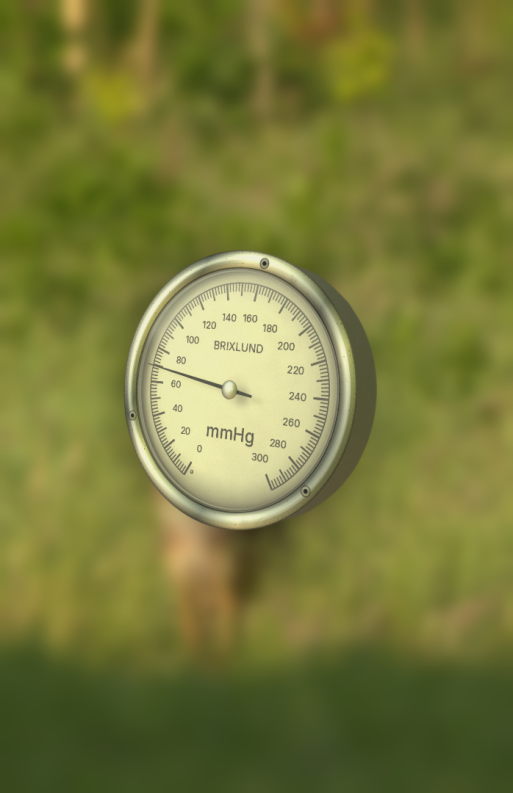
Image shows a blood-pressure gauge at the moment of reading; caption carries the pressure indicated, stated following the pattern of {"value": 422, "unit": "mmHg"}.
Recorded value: {"value": 70, "unit": "mmHg"}
